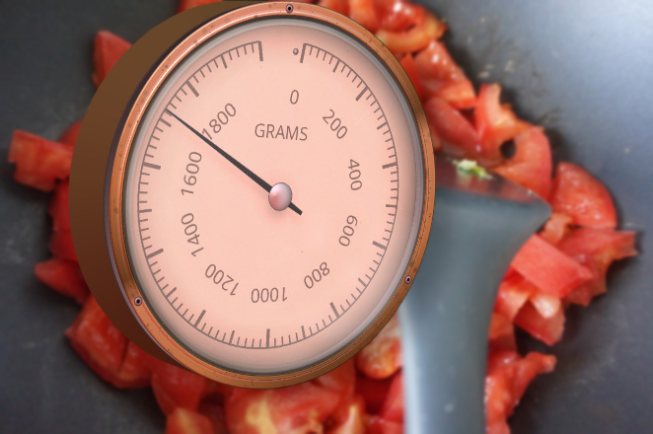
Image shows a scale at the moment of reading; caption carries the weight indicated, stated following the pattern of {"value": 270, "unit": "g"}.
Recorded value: {"value": 1720, "unit": "g"}
